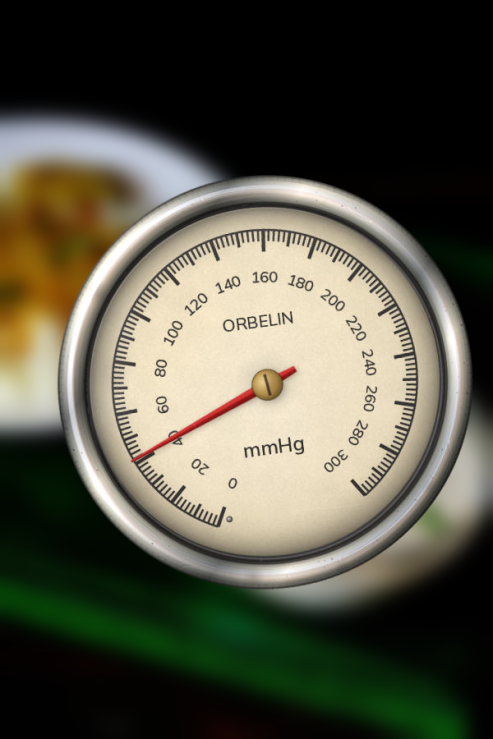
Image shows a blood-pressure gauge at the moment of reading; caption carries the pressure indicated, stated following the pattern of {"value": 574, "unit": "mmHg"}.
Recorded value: {"value": 42, "unit": "mmHg"}
